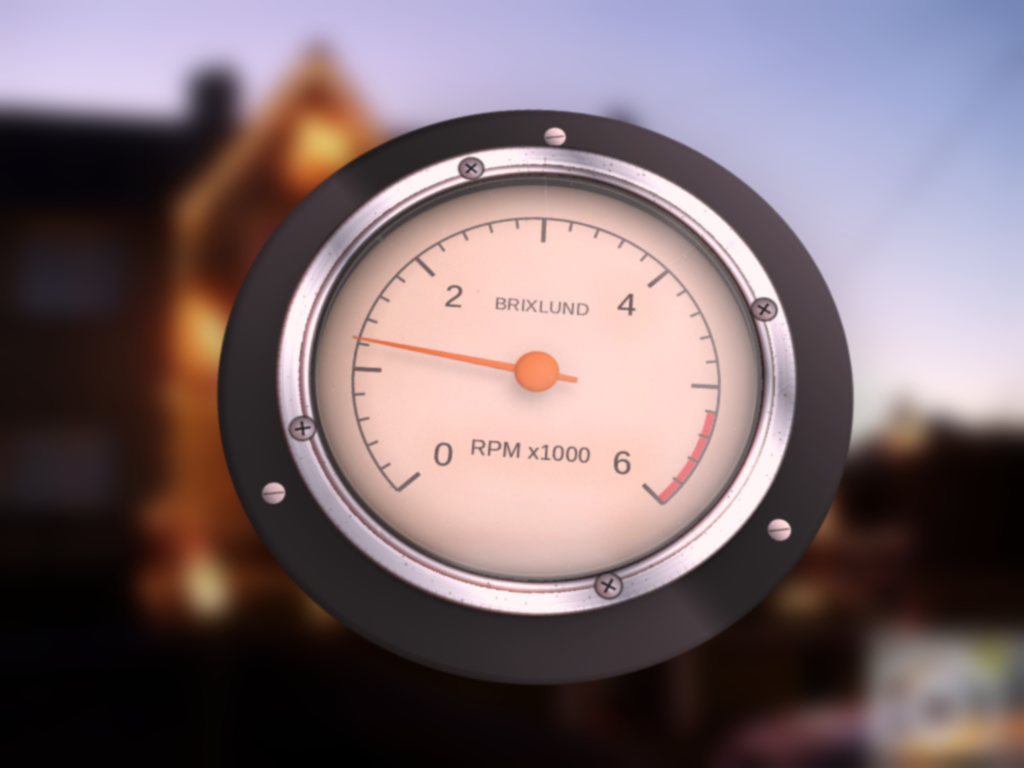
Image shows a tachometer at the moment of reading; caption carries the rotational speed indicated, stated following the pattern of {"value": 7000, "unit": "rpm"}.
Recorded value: {"value": 1200, "unit": "rpm"}
